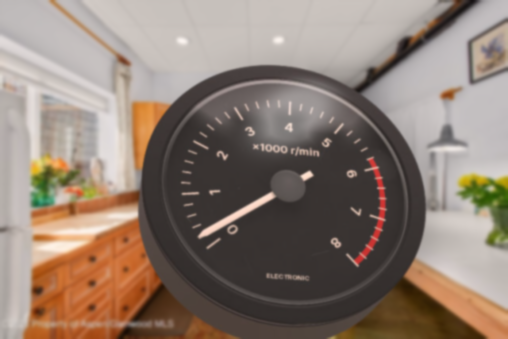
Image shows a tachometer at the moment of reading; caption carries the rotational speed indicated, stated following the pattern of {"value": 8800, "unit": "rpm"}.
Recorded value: {"value": 200, "unit": "rpm"}
